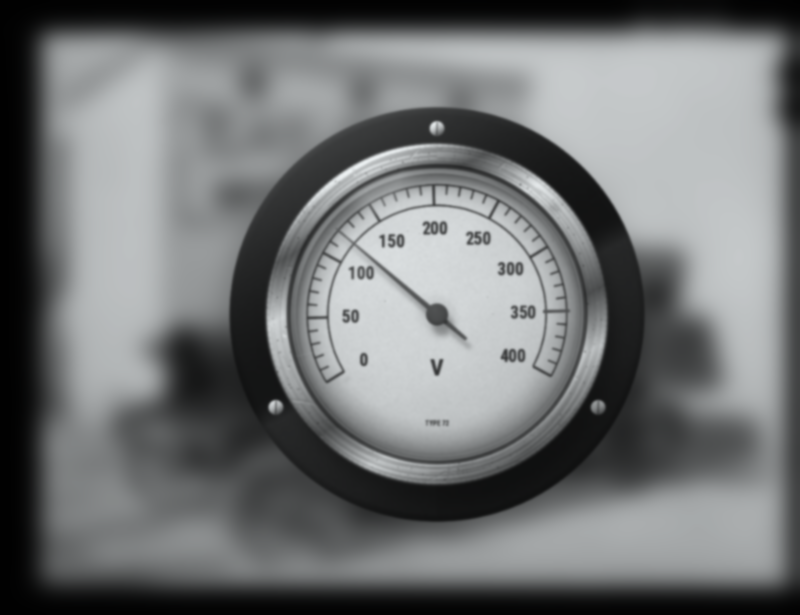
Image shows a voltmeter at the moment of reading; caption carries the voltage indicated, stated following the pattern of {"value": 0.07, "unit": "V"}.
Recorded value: {"value": 120, "unit": "V"}
